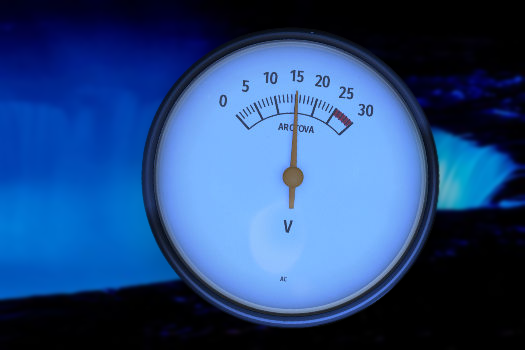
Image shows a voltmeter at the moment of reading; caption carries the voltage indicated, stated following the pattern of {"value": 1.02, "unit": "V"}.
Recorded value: {"value": 15, "unit": "V"}
